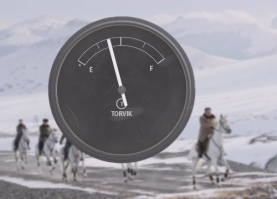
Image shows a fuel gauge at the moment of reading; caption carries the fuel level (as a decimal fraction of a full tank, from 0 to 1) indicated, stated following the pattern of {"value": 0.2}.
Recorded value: {"value": 0.375}
